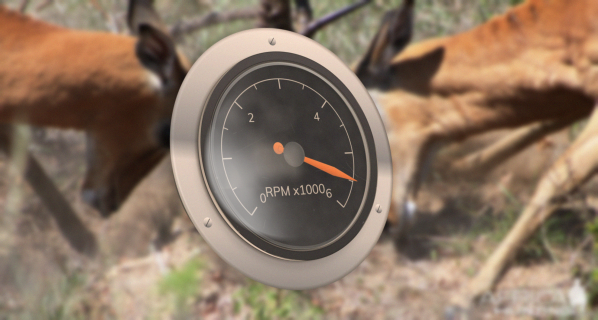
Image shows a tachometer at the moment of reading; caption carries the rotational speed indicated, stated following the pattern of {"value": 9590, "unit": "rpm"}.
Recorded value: {"value": 5500, "unit": "rpm"}
